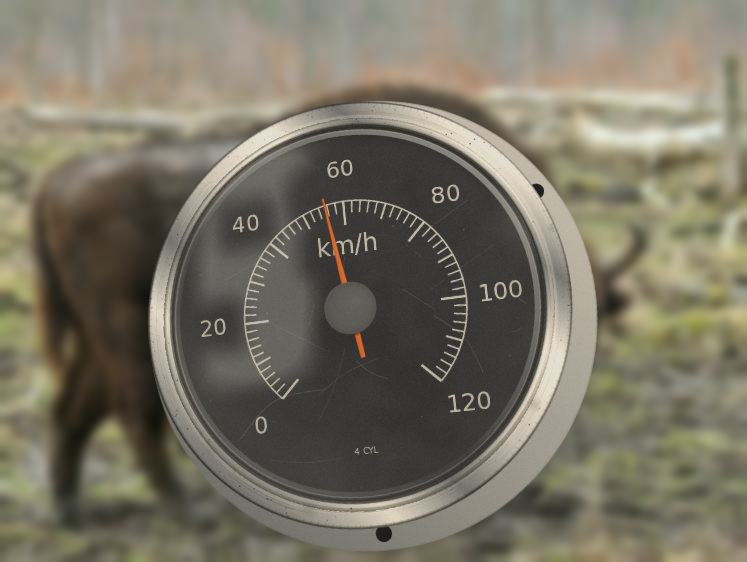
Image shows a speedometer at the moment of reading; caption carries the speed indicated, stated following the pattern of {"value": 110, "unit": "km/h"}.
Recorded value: {"value": 56, "unit": "km/h"}
